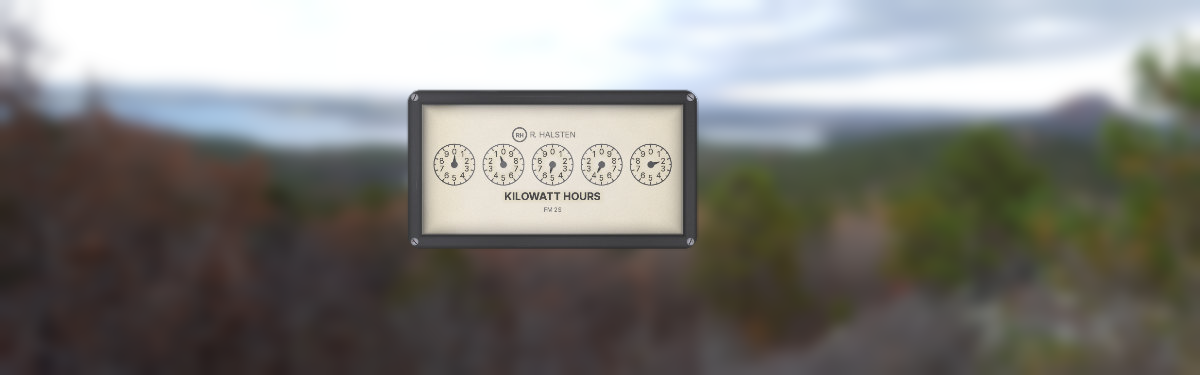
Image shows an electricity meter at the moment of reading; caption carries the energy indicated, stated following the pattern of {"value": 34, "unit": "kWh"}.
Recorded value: {"value": 542, "unit": "kWh"}
